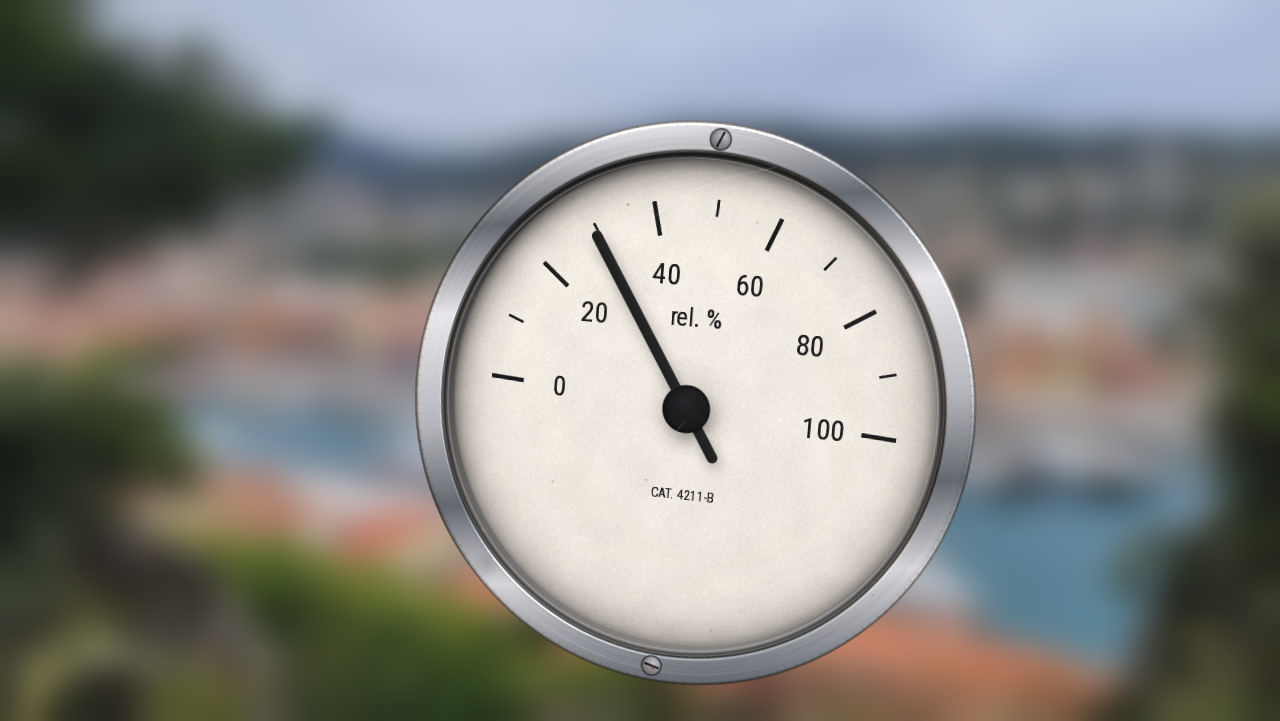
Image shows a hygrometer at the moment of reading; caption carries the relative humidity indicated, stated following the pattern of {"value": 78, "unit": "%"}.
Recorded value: {"value": 30, "unit": "%"}
